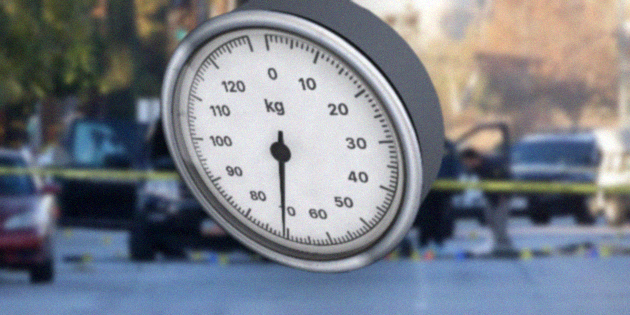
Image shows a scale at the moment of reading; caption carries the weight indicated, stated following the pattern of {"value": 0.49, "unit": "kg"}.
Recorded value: {"value": 70, "unit": "kg"}
